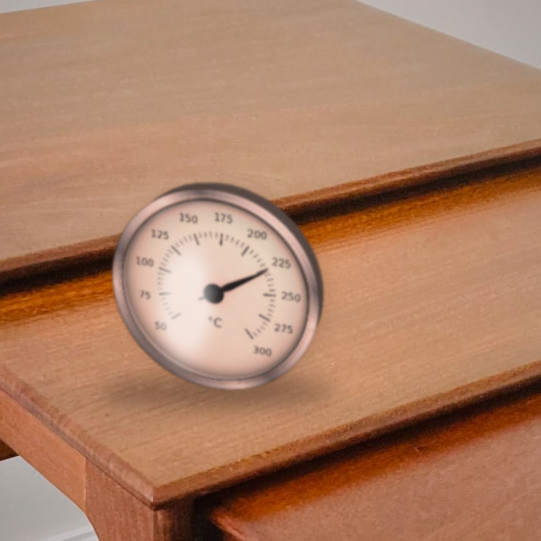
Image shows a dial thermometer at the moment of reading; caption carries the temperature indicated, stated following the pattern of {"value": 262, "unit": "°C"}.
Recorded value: {"value": 225, "unit": "°C"}
